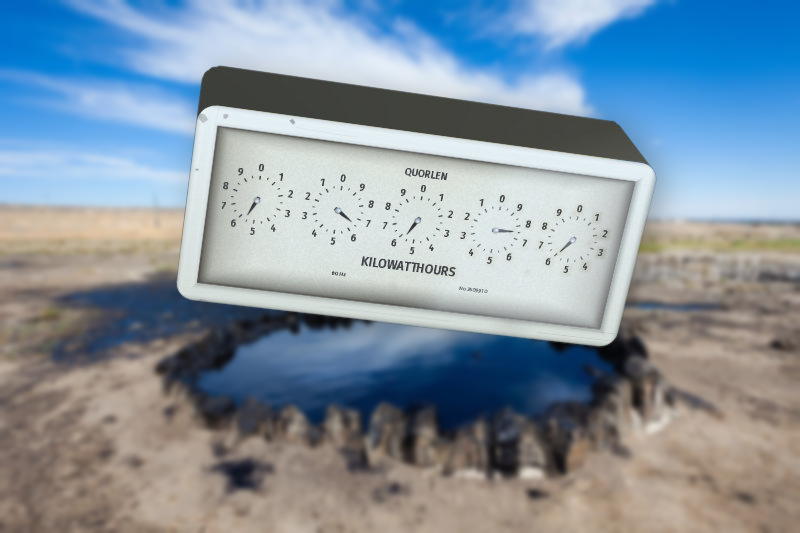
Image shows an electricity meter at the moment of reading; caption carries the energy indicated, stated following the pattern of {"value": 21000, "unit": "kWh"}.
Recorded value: {"value": 56576, "unit": "kWh"}
